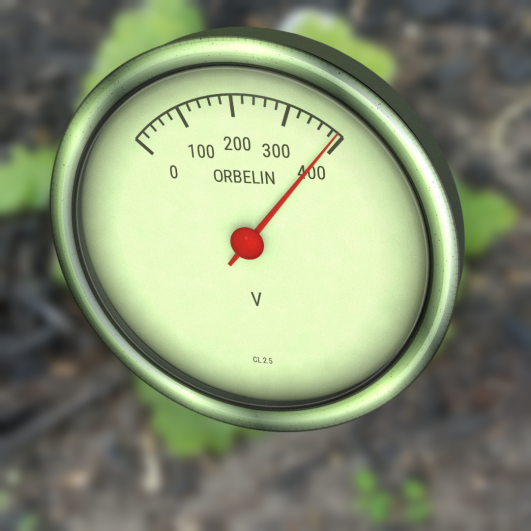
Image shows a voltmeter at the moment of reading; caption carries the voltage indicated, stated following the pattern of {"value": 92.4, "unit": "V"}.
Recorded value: {"value": 390, "unit": "V"}
